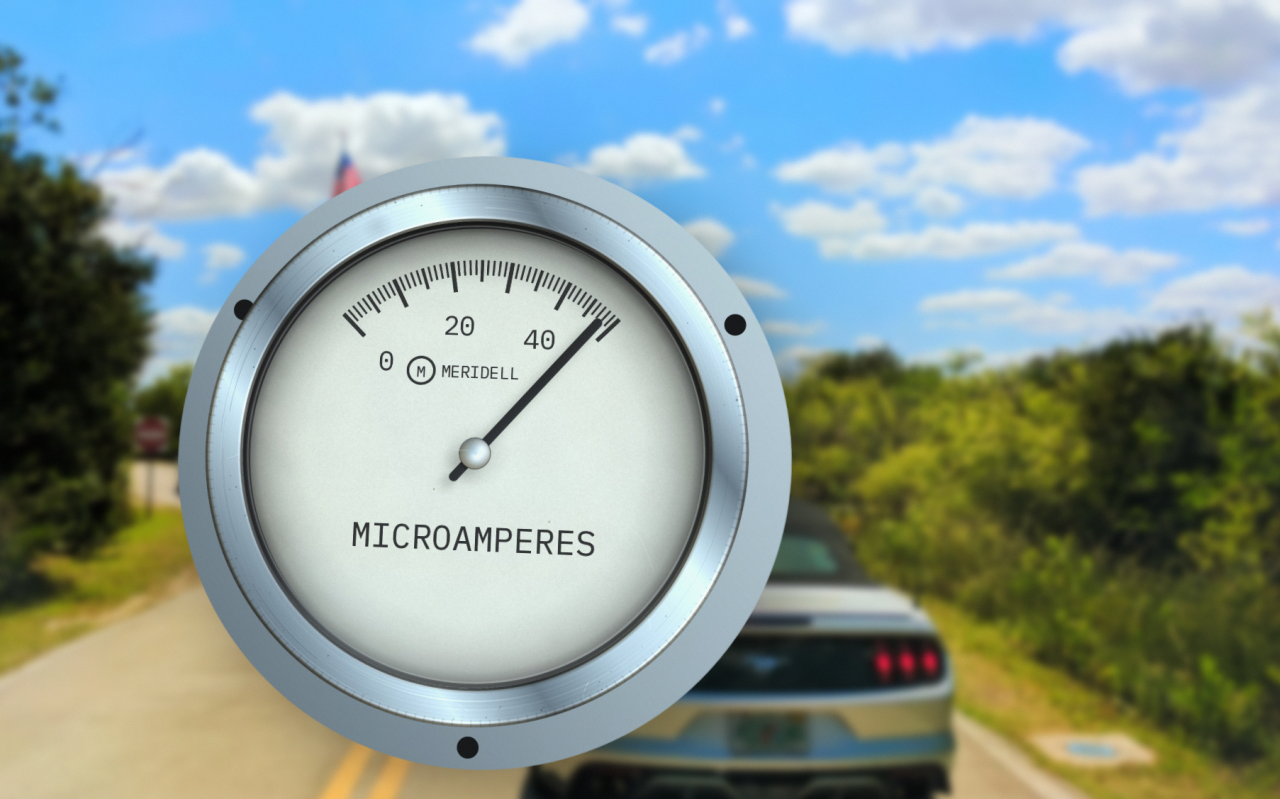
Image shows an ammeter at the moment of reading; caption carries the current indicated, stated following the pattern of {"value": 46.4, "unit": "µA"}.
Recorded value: {"value": 48, "unit": "µA"}
